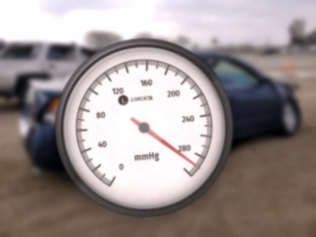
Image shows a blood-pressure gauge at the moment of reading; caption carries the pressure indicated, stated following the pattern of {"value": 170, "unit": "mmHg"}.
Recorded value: {"value": 290, "unit": "mmHg"}
